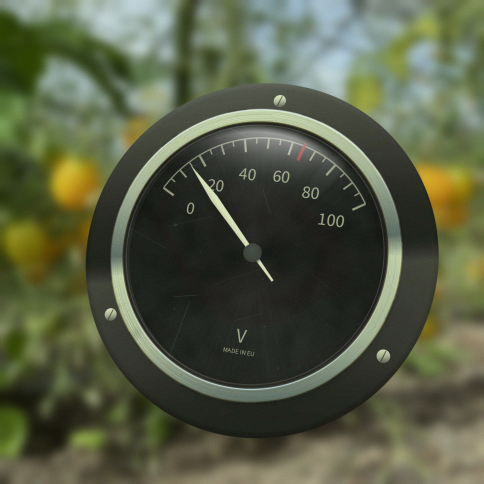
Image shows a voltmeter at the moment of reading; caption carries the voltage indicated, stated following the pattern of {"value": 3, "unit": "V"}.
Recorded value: {"value": 15, "unit": "V"}
